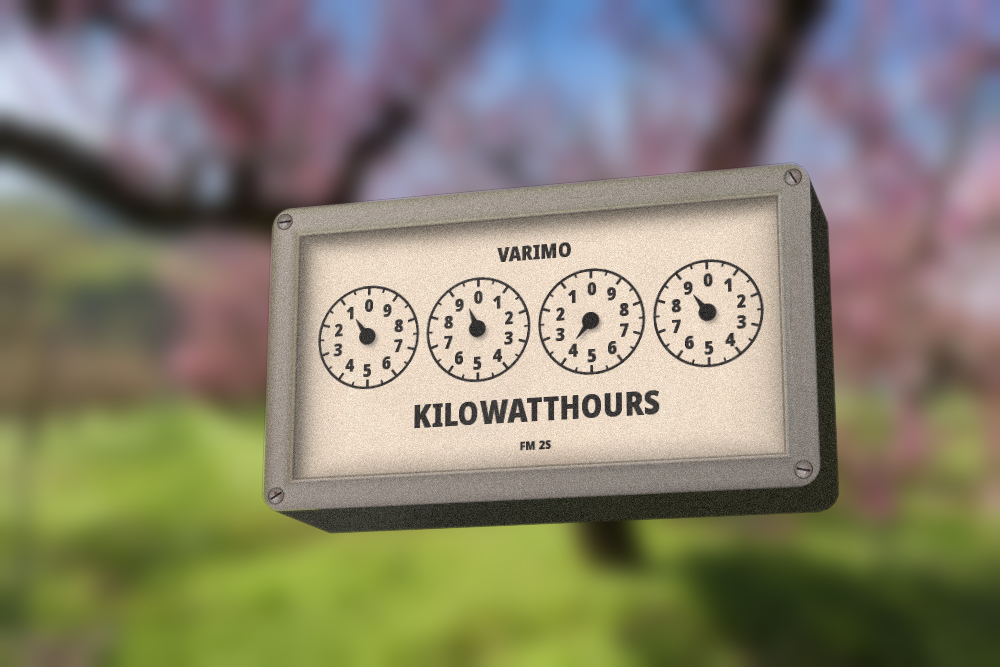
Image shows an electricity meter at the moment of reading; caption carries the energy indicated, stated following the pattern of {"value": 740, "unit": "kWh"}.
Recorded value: {"value": 939, "unit": "kWh"}
